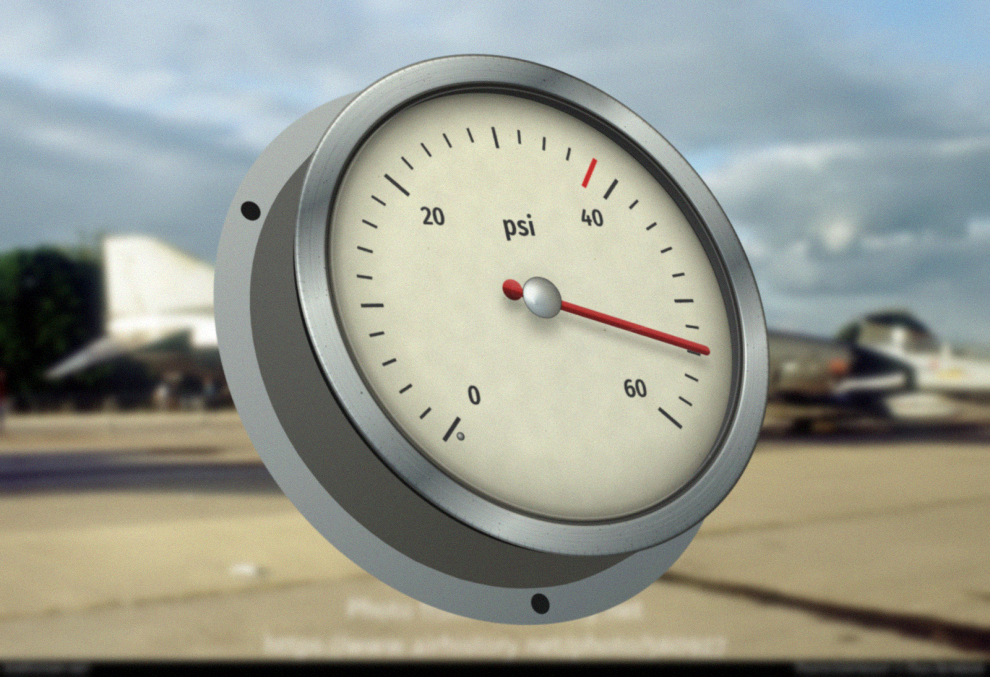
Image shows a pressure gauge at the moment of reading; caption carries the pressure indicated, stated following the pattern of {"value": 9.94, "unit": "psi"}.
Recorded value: {"value": 54, "unit": "psi"}
